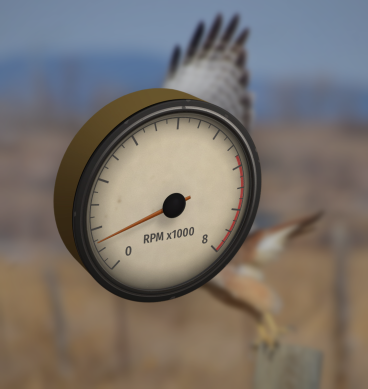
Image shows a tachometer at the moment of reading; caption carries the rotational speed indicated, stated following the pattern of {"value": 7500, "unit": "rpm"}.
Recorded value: {"value": 750, "unit": "rpm"}
